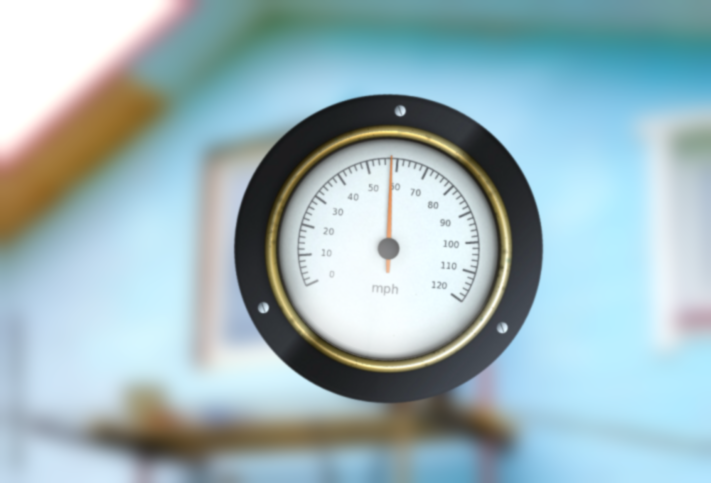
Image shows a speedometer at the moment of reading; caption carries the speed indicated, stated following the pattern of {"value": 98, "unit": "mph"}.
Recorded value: {"value": 58, "unit": "mph"}
